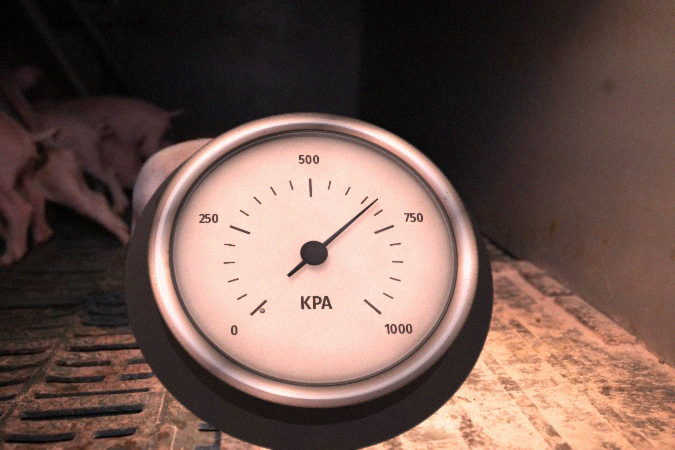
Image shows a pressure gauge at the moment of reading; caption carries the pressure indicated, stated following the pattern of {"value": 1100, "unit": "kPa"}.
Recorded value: {"value": 675, "unit": "kPa"}
